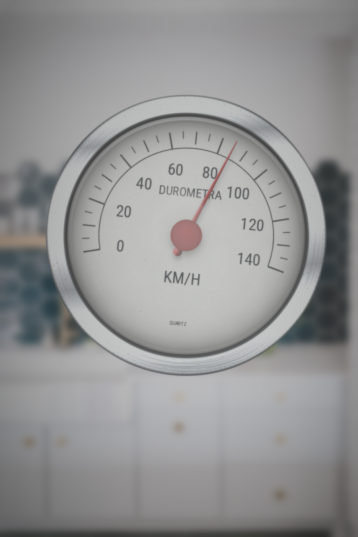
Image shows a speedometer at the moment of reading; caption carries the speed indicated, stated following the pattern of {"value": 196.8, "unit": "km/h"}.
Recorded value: {"value": 85, "unit": "km/h"}
